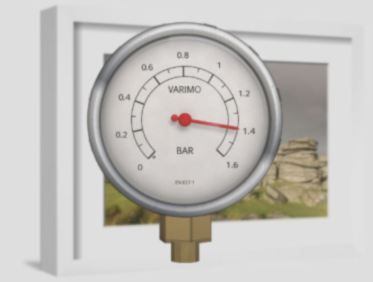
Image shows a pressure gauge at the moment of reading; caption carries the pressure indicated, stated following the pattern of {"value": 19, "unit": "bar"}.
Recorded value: {"value": 1.4, "unit": "bar"}
